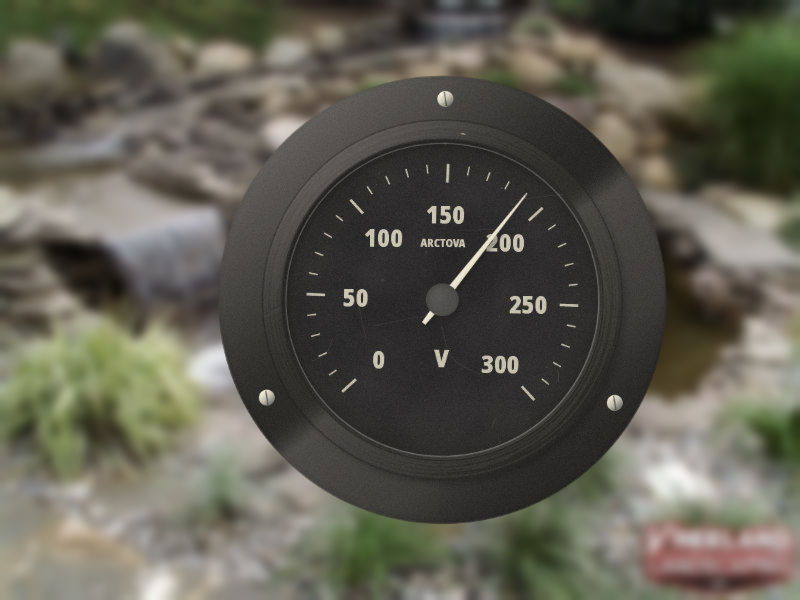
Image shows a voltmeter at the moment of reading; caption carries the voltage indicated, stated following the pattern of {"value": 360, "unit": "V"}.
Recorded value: {"value": 190, "unit": "V"}
